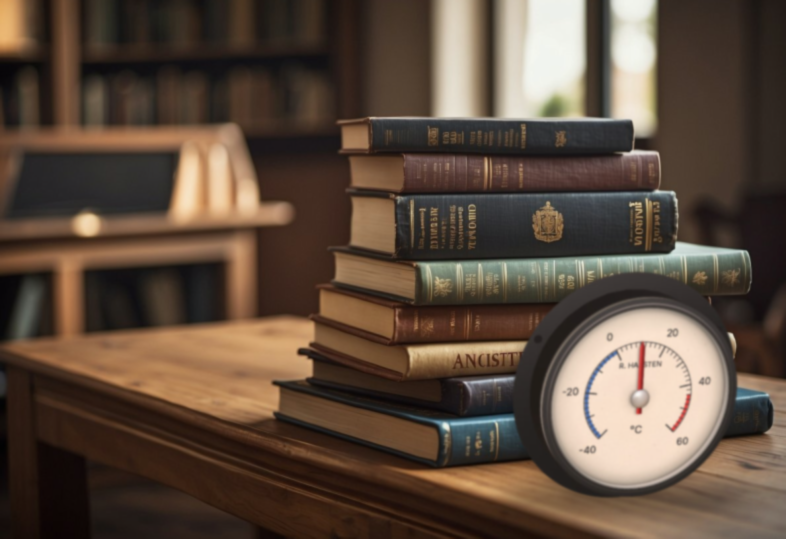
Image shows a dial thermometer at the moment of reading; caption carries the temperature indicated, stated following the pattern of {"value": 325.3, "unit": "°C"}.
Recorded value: {"value": 10, "unit": "°C"}
